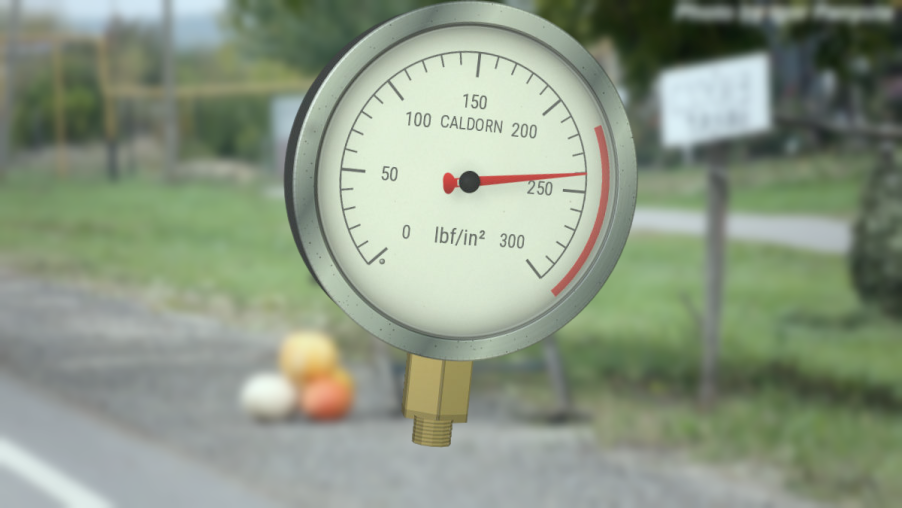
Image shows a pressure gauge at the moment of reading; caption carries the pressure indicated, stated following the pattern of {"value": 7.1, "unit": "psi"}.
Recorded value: {"value": 240, "unit": "psi"}
